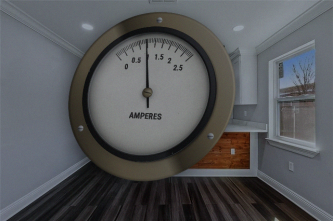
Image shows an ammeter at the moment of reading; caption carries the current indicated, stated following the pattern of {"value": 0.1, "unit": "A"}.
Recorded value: {"value": 1, "unit": "A"}
